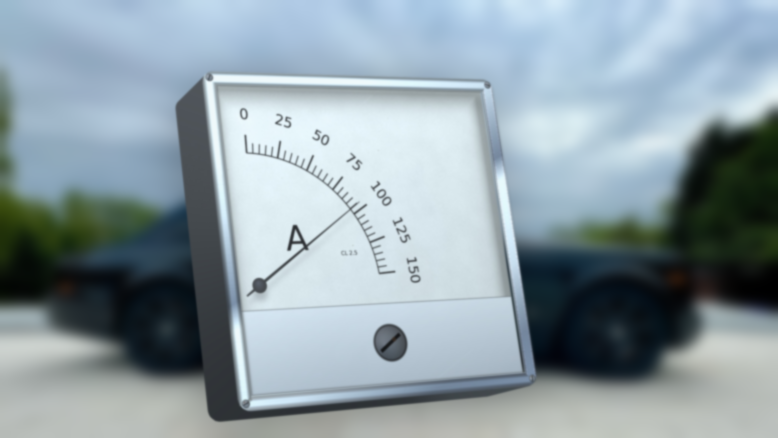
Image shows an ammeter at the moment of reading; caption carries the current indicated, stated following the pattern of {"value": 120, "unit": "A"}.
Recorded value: {"value": 95, "unit": "A"}
